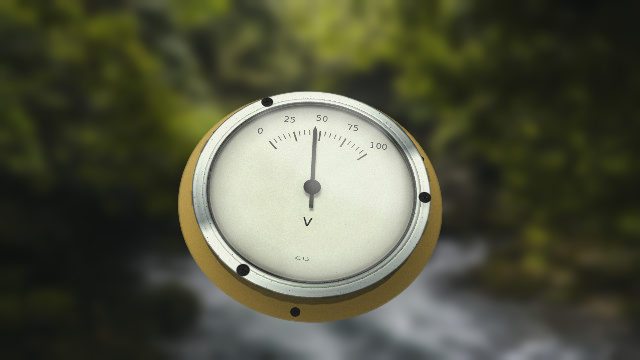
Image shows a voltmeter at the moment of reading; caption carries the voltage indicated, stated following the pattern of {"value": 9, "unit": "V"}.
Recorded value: {"value": 45, "unit": "V"}
